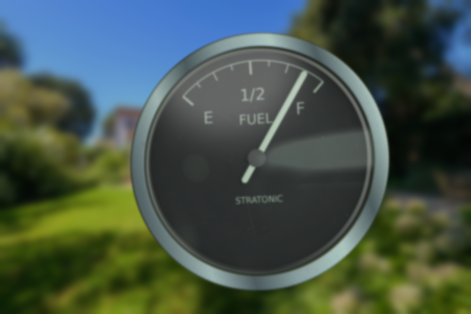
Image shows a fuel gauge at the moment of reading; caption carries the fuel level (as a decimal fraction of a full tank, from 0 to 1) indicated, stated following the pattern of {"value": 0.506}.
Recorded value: {"value": 0.875}
